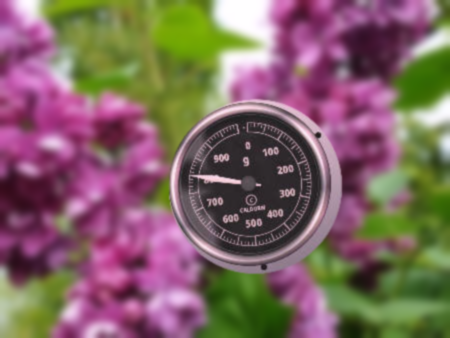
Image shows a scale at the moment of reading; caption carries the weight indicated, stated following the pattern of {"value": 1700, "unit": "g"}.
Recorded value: {"value": 800, "unit": "g"}
